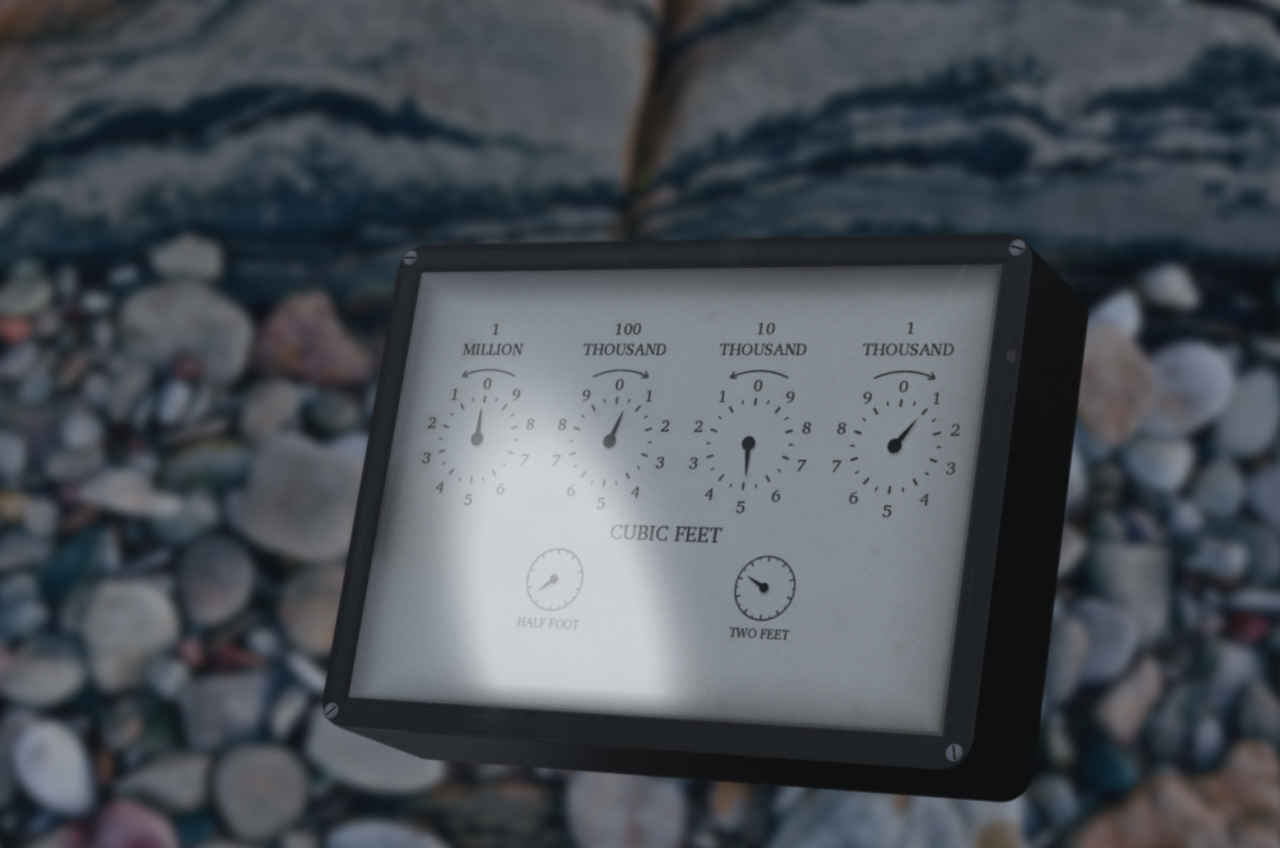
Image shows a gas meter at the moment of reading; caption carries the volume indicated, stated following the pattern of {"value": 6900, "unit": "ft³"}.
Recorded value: {"value": 5100, "unit": "ft³"}
